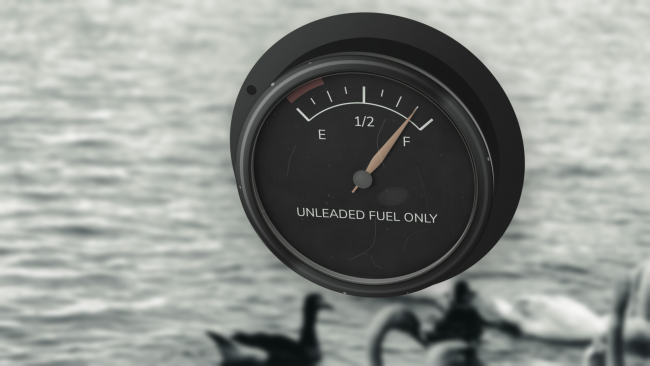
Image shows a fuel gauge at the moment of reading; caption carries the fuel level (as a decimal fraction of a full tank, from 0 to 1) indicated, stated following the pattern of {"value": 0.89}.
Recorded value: {"value": 0.875}
